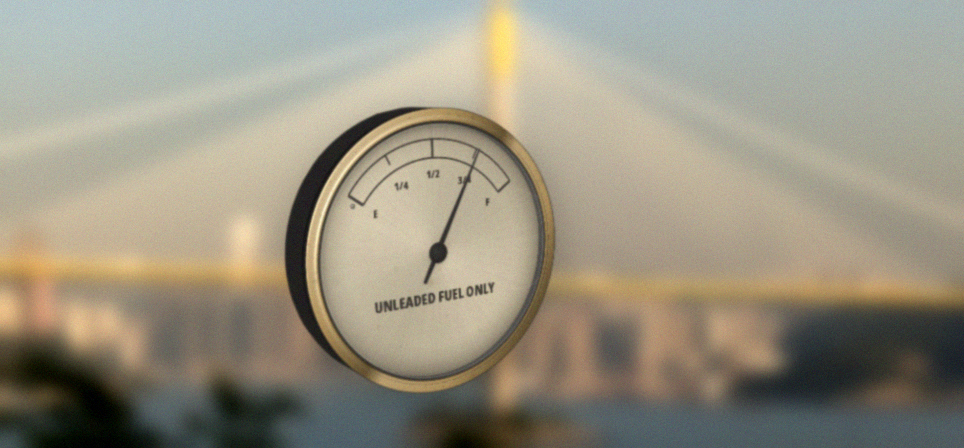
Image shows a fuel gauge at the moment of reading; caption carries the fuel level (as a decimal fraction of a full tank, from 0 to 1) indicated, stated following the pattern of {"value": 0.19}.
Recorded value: {"value": 0.75}
